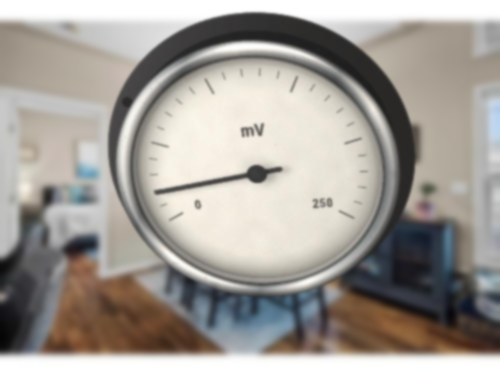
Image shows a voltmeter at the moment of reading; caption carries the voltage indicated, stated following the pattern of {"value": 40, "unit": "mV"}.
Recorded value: {"value": 20, "unit": "mV"}
